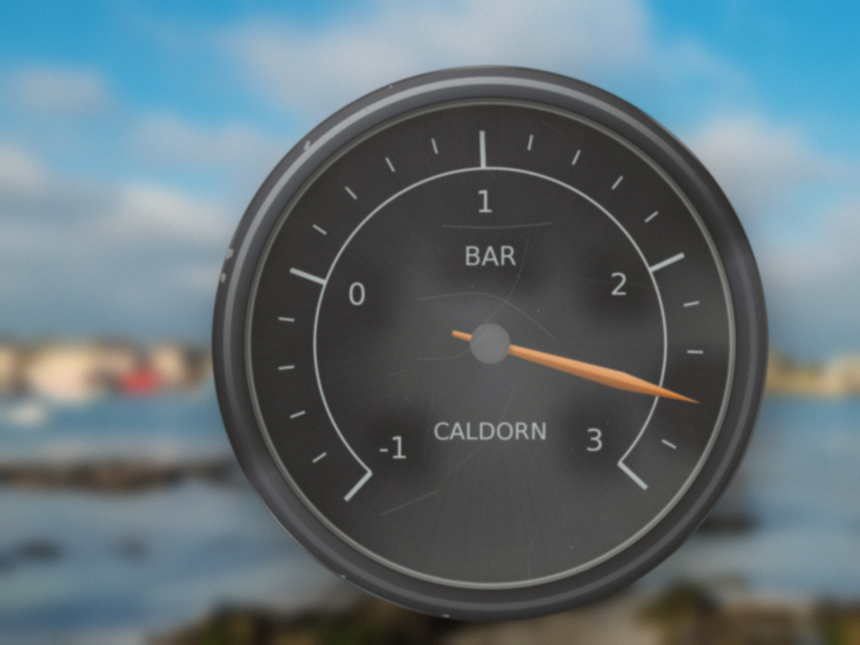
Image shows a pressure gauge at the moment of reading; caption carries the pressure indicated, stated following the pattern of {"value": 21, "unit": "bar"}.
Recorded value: {"value": 2.6, "unit": "bar"}
